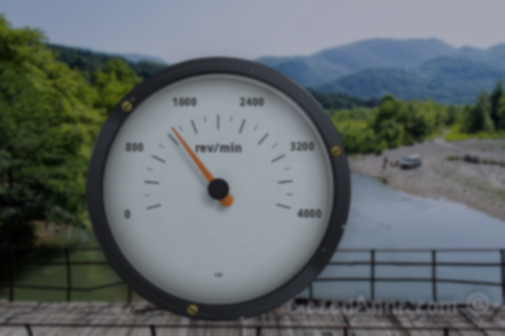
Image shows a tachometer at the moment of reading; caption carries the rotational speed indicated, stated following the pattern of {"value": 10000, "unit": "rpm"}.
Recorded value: {"value": 1300, "unit": "rpm"}
